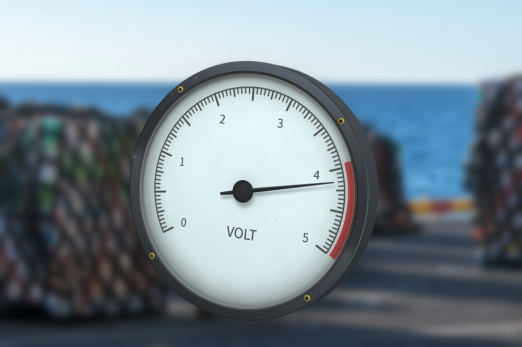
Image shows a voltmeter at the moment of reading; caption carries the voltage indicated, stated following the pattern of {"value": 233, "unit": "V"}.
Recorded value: {"value": 4.15, "unit": "V"}
